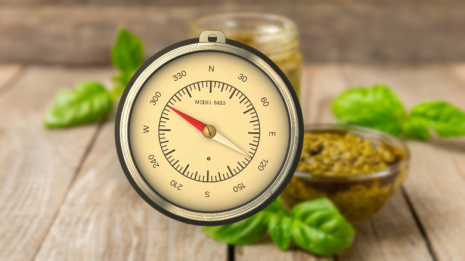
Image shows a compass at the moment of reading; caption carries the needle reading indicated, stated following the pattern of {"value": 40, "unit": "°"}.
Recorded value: {"value": 300, "unit": "°"}
